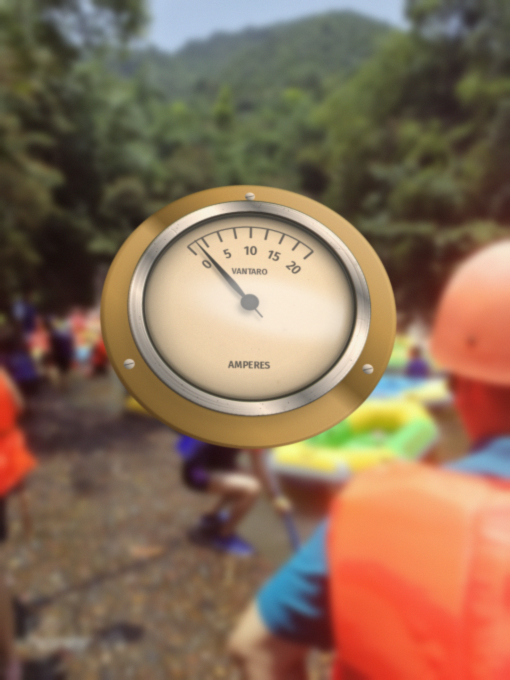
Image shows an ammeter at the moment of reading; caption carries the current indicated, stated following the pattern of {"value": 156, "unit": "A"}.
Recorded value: {"value": 1.25, "unit": "A"}
